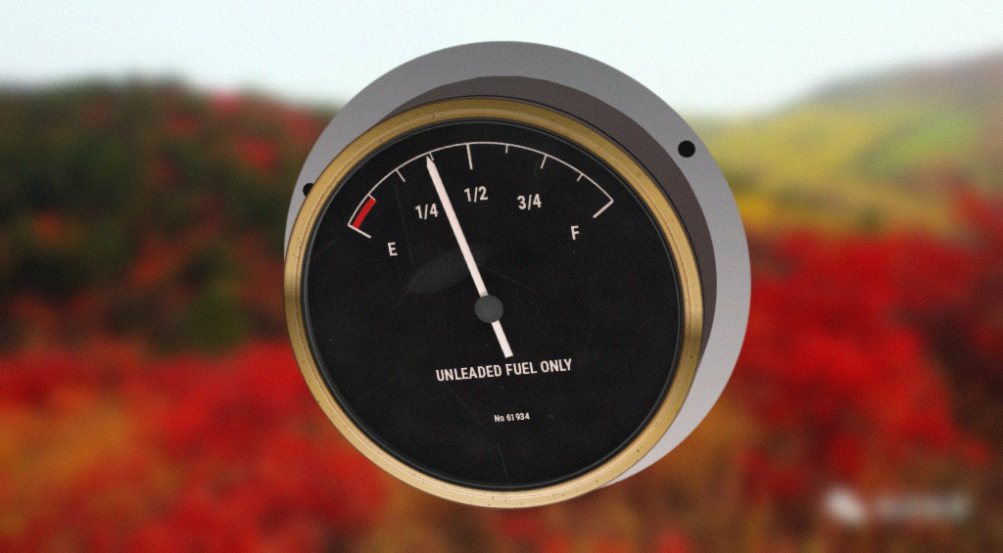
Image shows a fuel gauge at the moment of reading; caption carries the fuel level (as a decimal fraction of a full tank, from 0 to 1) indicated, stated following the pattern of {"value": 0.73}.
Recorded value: {"value": 0.375}
